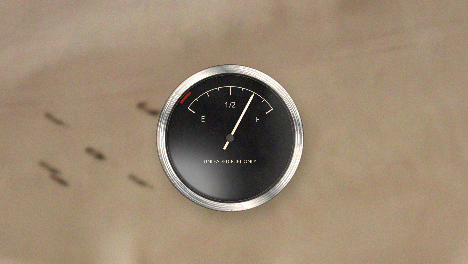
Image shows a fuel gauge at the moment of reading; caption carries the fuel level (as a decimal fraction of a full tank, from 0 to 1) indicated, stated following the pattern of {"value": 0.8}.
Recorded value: {"value": 0.75}
